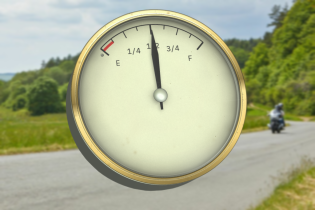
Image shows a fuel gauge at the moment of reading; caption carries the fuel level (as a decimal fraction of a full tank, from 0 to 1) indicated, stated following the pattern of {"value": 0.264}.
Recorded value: {"value": 0.5}
